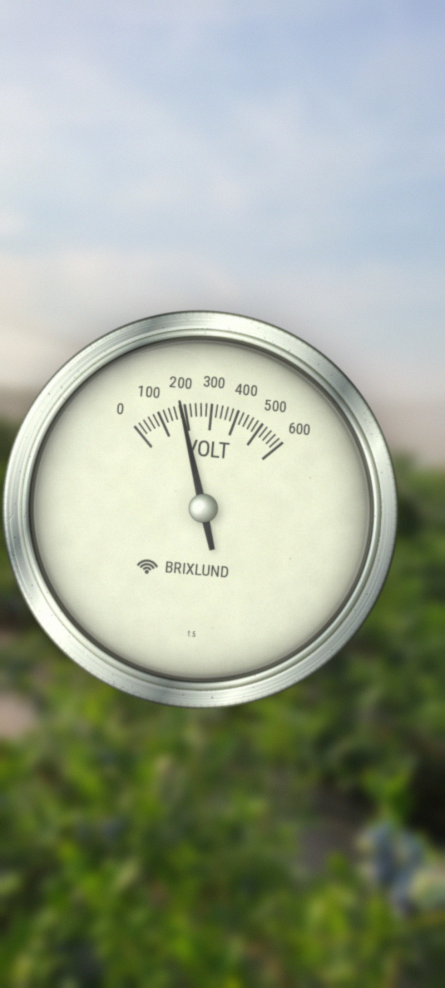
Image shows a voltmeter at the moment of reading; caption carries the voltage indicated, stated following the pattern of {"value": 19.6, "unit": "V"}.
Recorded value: {"value": 180, "unit": "V"}
